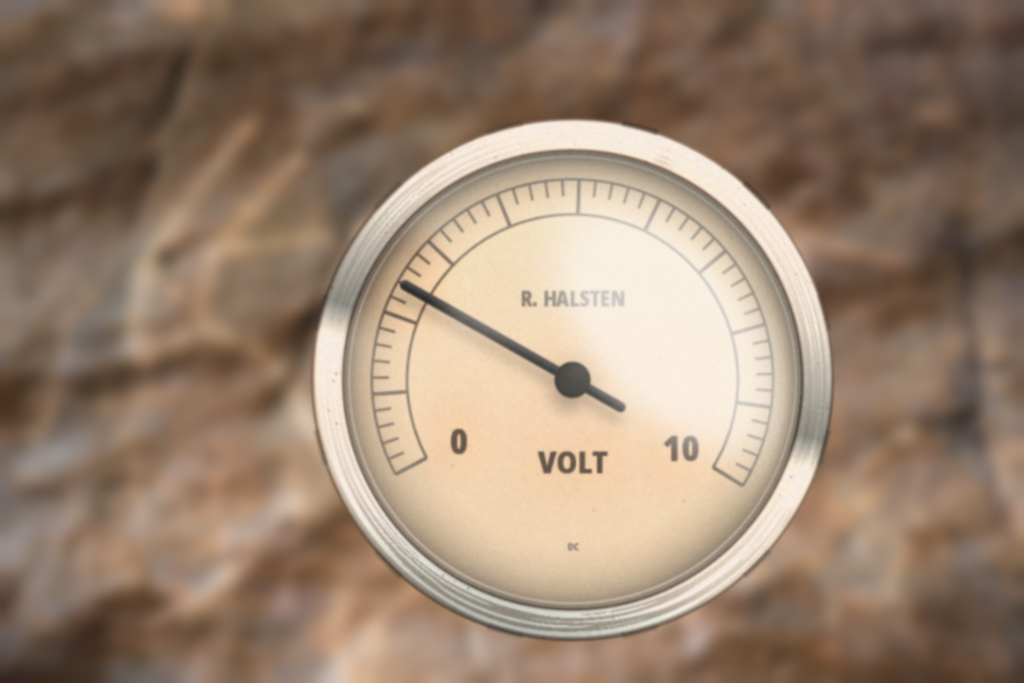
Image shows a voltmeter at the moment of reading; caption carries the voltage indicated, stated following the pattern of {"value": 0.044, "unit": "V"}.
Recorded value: {"value": 2.4, "unit": "V"}
